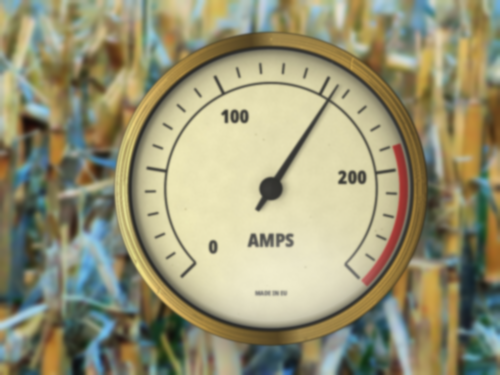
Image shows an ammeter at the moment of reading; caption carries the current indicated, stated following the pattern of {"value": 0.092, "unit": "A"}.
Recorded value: {"value": 155, "unit": "A"}
